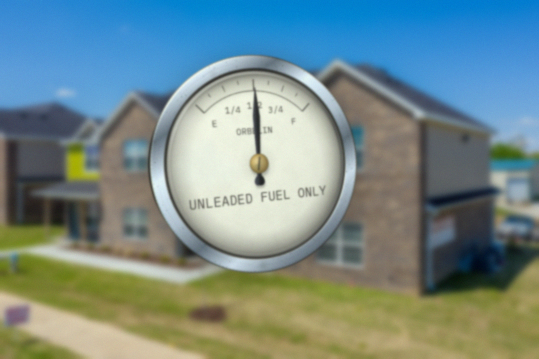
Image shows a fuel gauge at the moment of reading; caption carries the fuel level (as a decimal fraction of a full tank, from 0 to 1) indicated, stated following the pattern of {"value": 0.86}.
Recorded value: {"value": 0.5}
